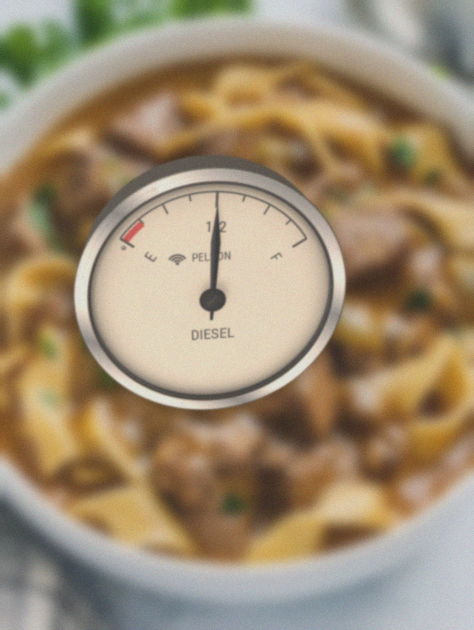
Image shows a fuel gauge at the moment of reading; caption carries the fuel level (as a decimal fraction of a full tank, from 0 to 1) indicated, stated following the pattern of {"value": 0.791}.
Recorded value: {"value": 0.5}
